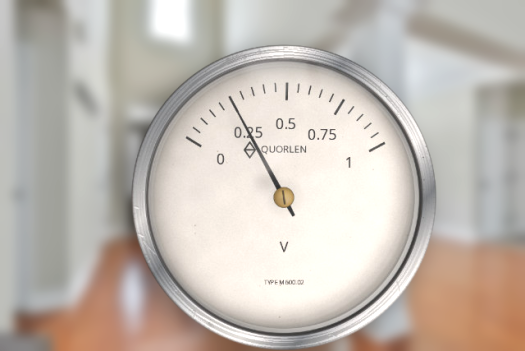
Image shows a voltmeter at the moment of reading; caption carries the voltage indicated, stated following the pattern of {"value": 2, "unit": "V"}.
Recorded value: {"value": 0.25, "unit": "V"}
